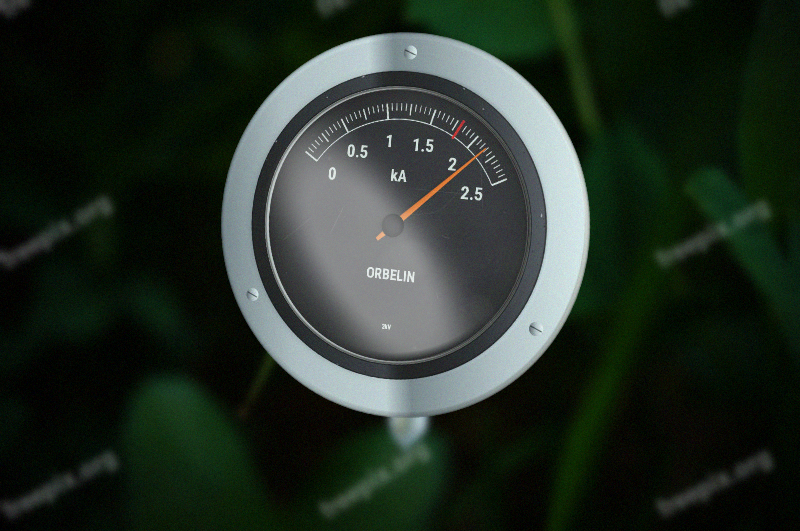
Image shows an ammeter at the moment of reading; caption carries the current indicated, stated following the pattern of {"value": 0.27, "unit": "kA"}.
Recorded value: {"value": 2.15, "unit": "kA"}
